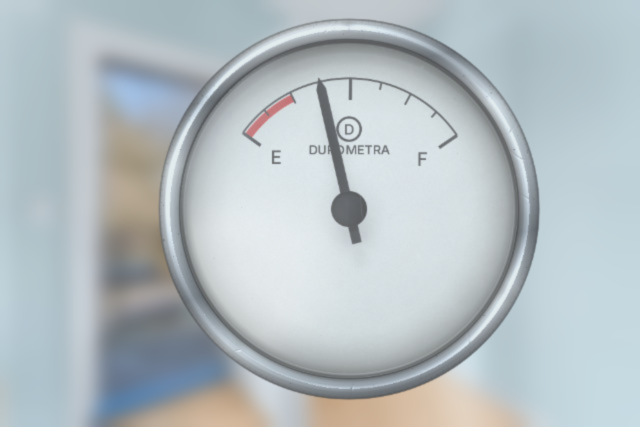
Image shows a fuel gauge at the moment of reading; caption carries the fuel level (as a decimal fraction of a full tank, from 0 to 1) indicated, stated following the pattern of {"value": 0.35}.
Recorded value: {"value": 0.375}
